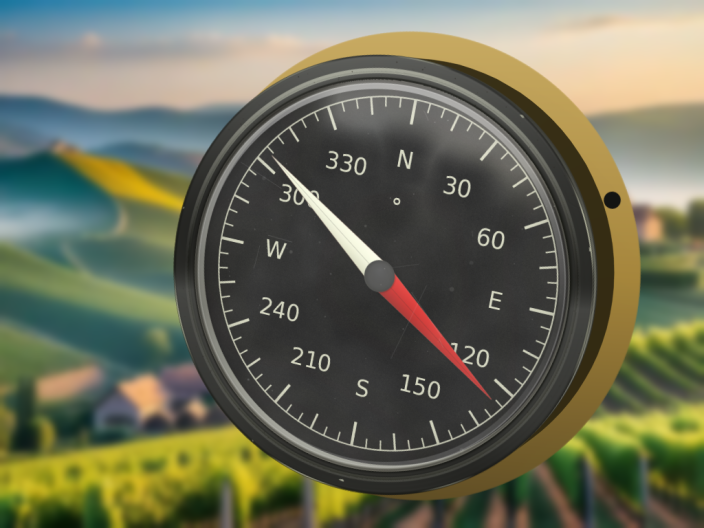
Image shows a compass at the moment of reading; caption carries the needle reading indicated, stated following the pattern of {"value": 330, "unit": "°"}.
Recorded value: {"value": 125, "unit": "°"}
